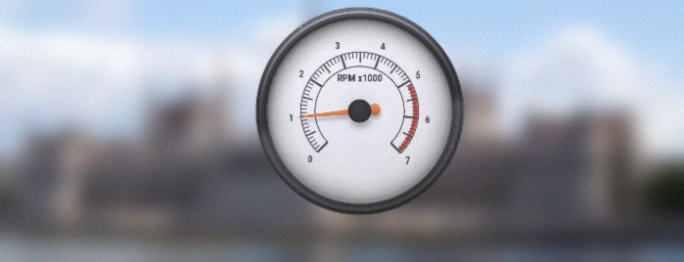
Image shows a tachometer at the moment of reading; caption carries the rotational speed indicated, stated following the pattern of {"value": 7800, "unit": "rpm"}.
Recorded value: {"value": 1000, "unit": "rpm"}
